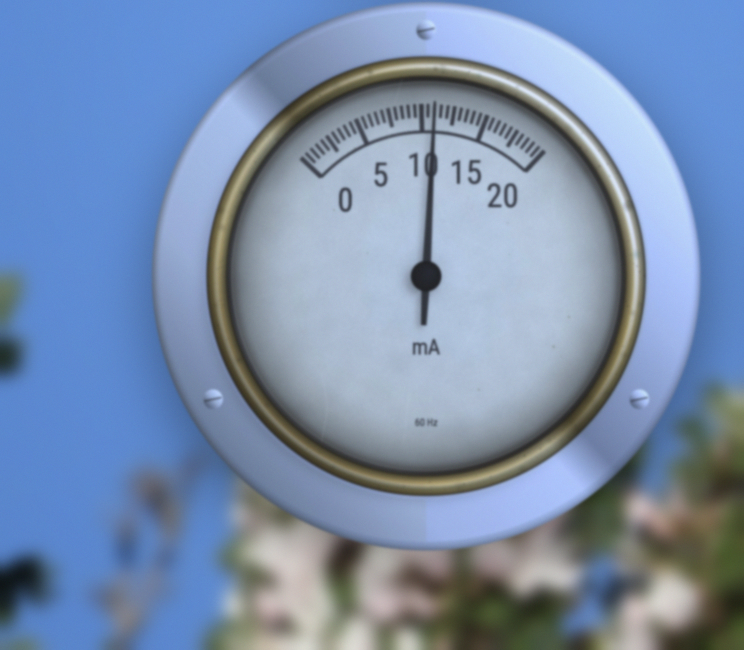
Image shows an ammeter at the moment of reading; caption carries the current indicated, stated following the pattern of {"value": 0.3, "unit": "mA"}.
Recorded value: {"value": 11, "unit": "mA"}
